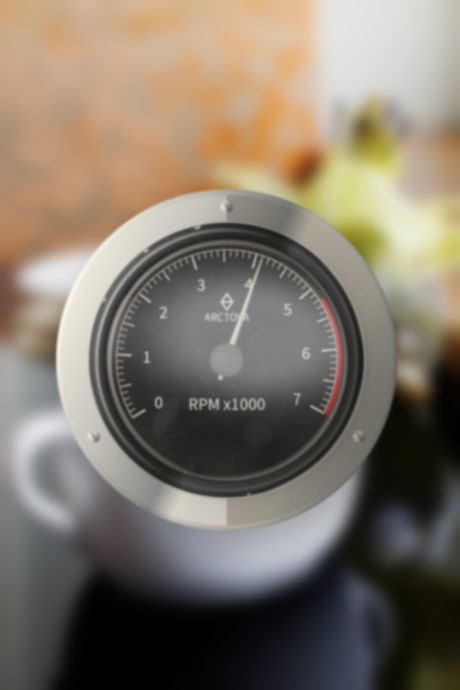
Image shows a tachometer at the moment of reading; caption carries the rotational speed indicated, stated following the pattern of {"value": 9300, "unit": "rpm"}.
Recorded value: {"value": 4100, "unit": "rpm"}
